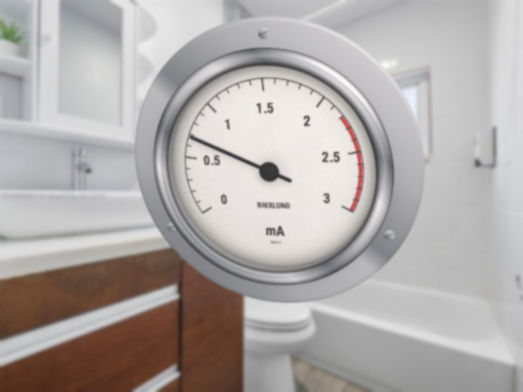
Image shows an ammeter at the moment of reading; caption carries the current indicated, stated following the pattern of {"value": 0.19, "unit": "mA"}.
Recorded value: {"value": 0.7, "unit": "mA"}
